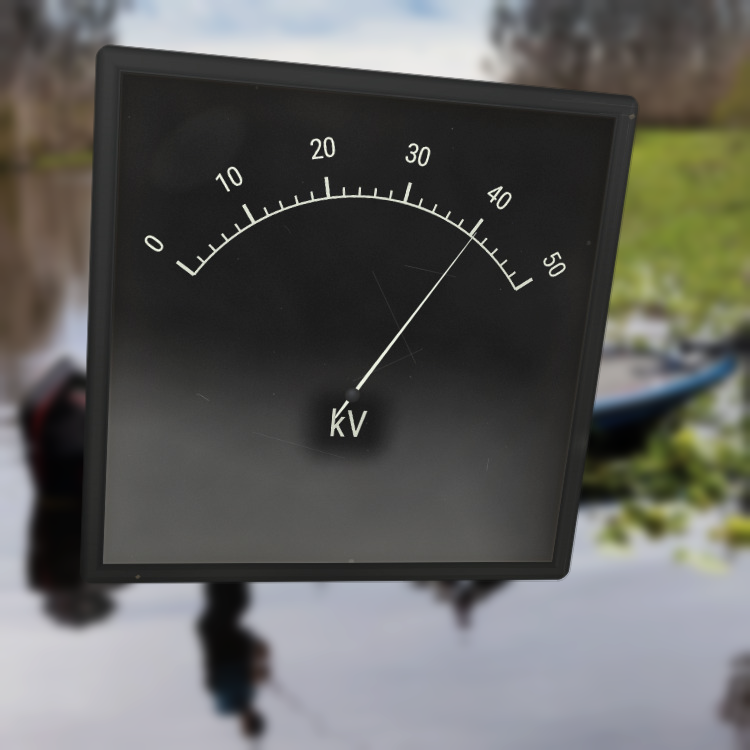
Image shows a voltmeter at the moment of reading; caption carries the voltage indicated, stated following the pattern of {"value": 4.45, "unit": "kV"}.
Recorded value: {"value": 40, "unit": "kV"}
